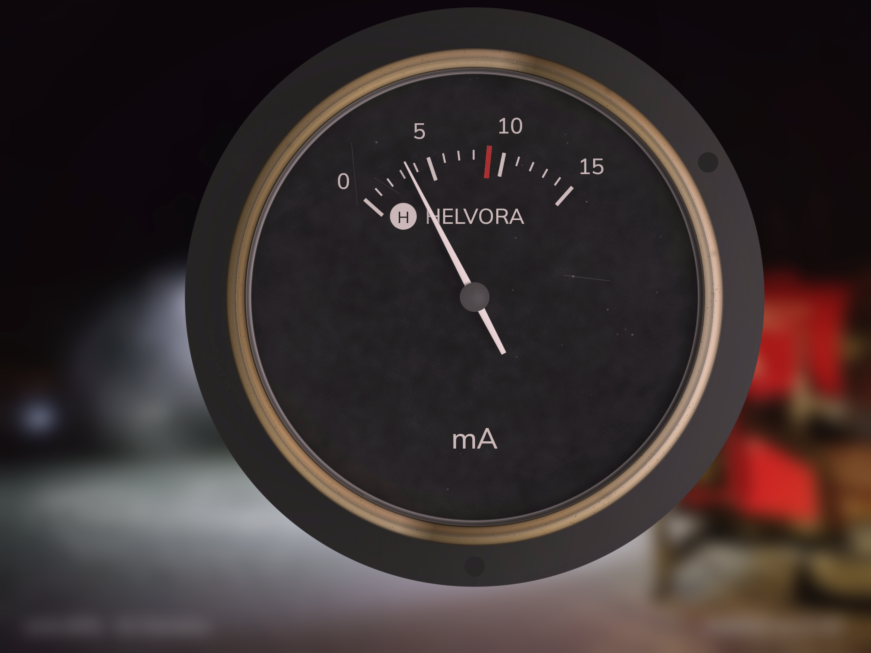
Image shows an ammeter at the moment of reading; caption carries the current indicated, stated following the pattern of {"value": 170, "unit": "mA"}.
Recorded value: {"value": 3.5, "unit": "mA"}
